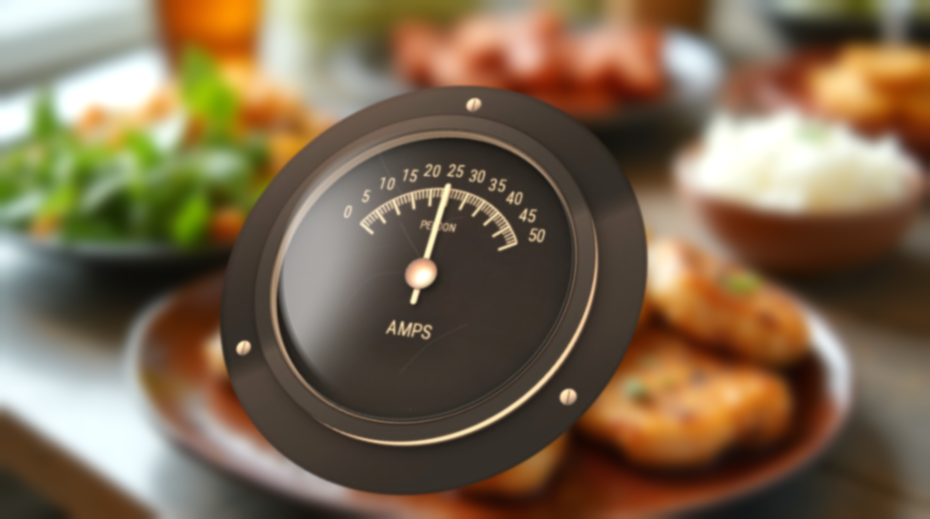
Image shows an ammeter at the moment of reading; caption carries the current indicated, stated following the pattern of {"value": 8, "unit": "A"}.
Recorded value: {"value": 25, "unit": "A"}
